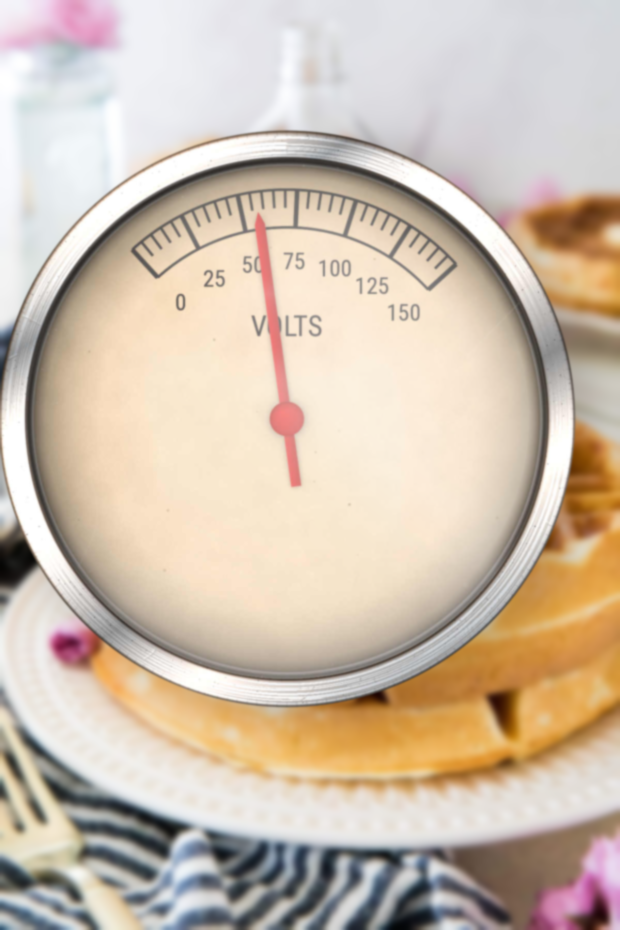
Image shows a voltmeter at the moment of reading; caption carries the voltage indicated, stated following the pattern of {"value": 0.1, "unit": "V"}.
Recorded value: {"value": 57.5, "unit": "V"}
